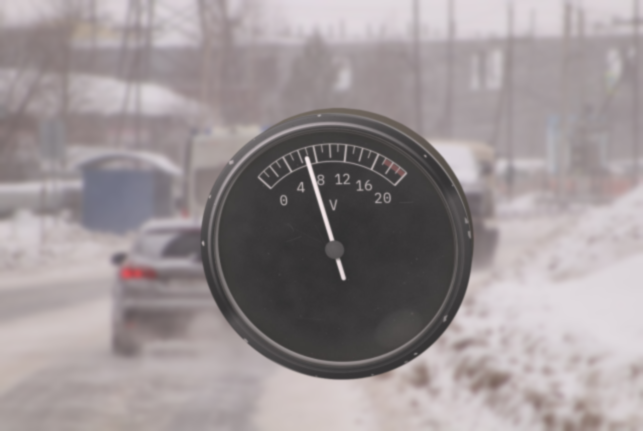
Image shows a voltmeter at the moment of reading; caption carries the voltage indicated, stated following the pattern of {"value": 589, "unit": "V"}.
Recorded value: {"value": 7, "unit": "V"}
